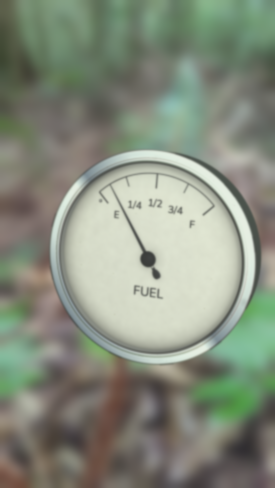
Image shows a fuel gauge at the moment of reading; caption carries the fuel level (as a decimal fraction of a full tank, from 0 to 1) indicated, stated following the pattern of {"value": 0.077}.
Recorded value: {"value": 0.125}
